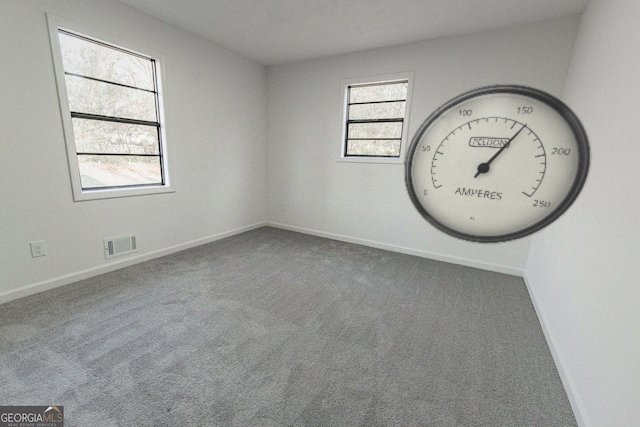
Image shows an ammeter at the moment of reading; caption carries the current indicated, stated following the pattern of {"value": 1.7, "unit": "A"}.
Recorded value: {"value": 160, "unit": "A"}
